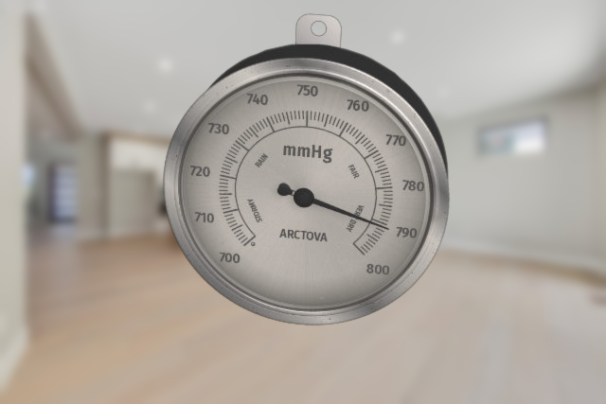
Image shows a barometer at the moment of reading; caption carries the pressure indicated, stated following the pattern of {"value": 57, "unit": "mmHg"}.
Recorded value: {"value": 790, "unit": "mmHg"}
